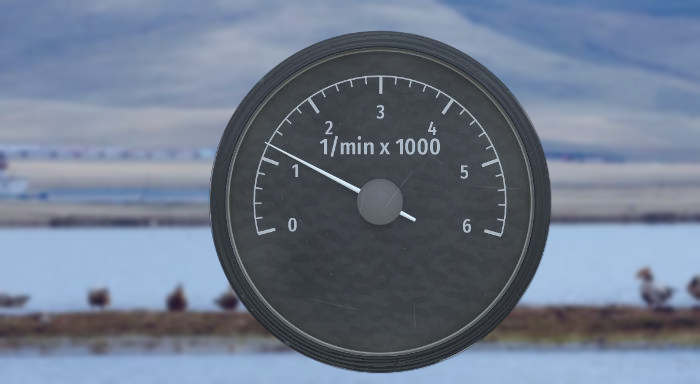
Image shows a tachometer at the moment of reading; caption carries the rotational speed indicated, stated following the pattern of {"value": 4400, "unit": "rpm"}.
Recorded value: {"value": 1200, "unit": "rpm"}
